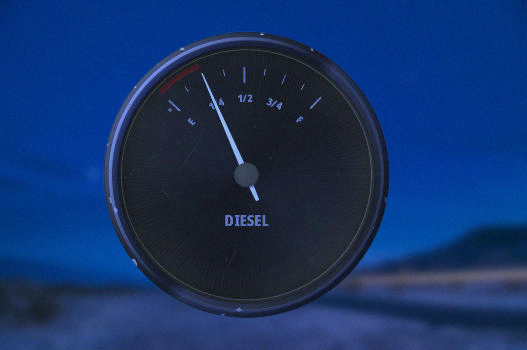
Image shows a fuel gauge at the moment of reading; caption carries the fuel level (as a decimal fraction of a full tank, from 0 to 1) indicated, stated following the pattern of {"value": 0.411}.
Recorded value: {"value": 0.25}
